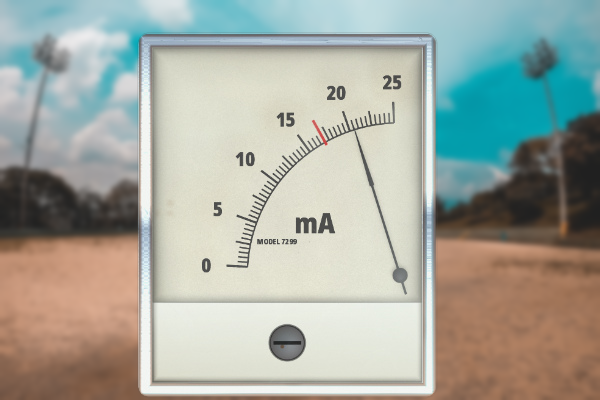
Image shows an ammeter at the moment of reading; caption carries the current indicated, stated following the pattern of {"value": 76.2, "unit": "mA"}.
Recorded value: {"value": 20.5, "unit": "mA"}
